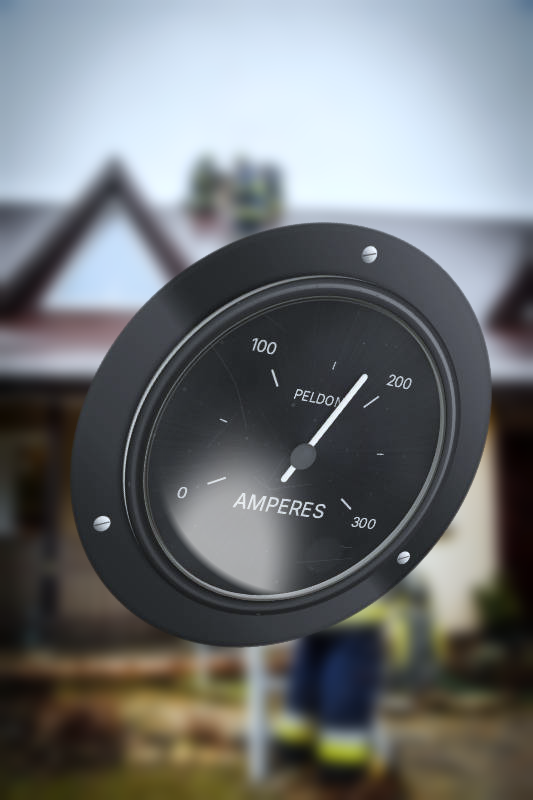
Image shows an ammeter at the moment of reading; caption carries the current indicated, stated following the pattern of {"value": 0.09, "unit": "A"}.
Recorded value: {"value": 175, "unit": "A"}
